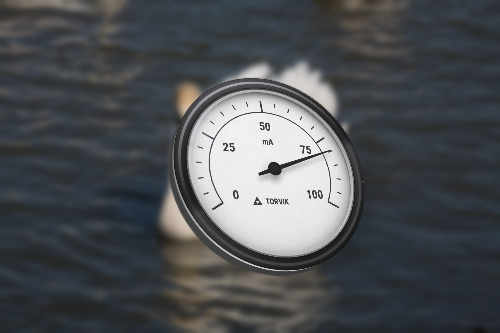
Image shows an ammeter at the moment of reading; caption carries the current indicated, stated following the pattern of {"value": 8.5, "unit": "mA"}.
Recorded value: {"value": 80, "unit": "mA"}
